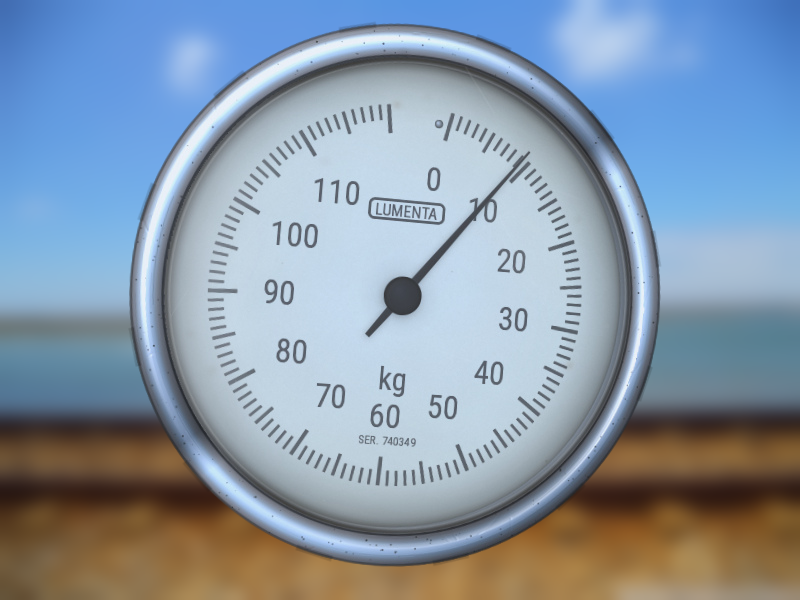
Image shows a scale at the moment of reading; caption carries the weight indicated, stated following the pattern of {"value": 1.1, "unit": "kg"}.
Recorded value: {"value": 9, "unit": "kg"}
